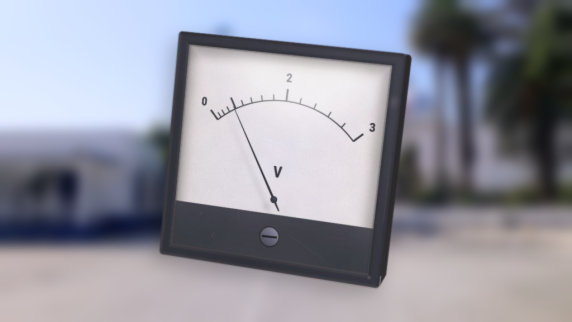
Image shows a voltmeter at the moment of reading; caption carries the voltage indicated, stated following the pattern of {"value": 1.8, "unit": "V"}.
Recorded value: {"value": 1, "unit": "V"}
